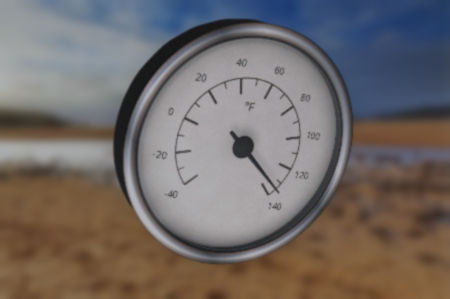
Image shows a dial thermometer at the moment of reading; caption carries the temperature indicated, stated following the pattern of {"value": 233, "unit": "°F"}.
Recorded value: {"value": 135, "unit": "°F"}
